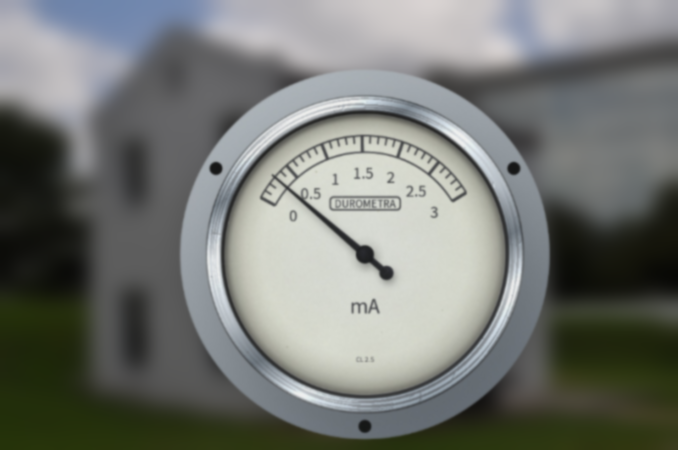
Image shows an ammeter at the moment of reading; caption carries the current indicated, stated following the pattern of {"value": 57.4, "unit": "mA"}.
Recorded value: {"value": 0.3, "unit": "mA"}
